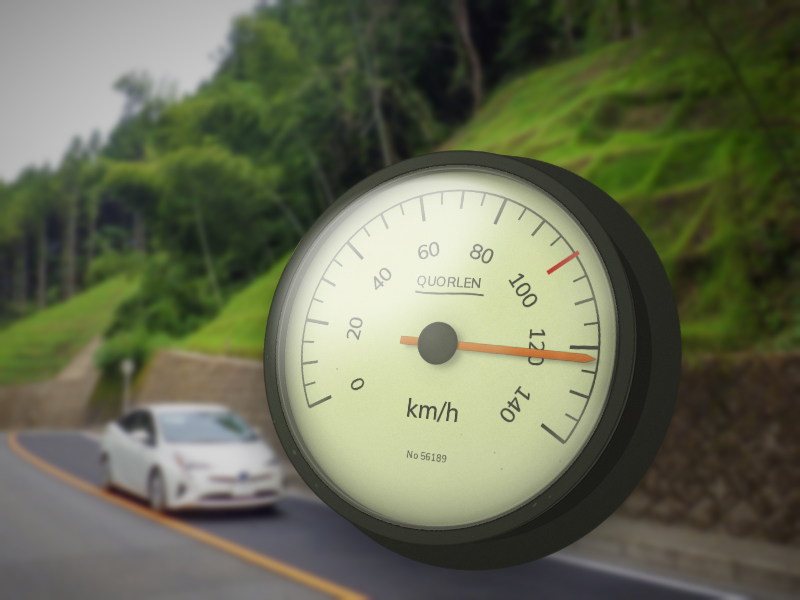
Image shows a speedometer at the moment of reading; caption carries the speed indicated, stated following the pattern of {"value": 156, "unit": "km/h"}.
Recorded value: {"value": 122.5, "unit": "km/h"}
